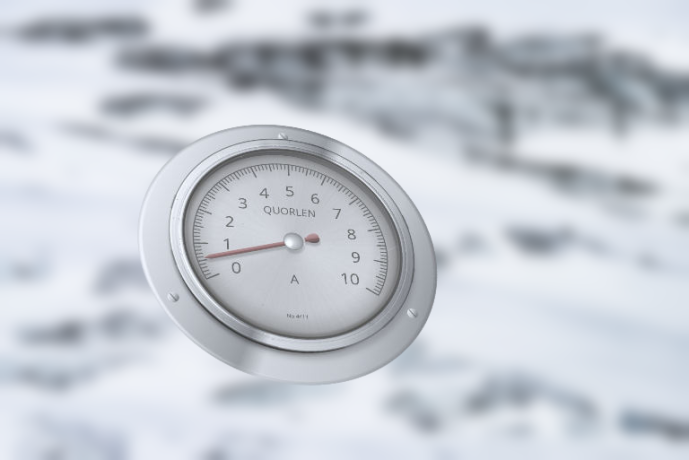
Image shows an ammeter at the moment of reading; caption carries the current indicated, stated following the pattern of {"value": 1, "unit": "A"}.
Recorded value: {"value": 0.5, "unit": "A"}
